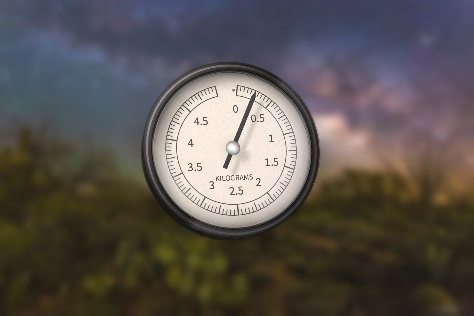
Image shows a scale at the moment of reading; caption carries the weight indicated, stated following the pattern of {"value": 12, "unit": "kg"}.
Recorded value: {"value": 0.25, "unit": "kg"}
